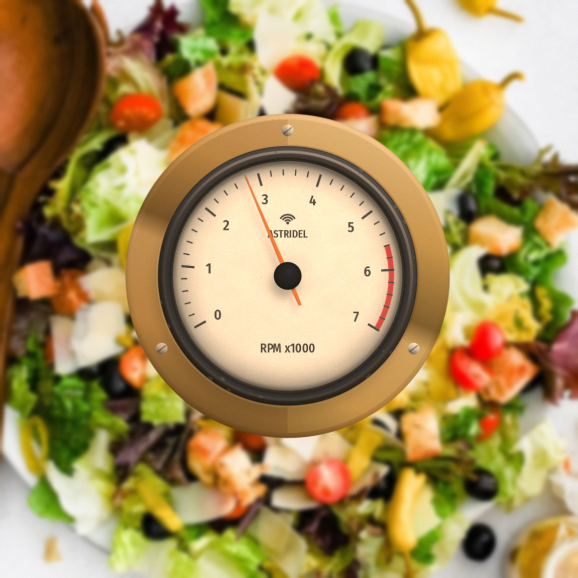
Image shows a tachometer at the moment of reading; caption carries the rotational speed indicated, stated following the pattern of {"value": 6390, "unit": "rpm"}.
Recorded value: {"value": 2800, "unit": "rpm"}
